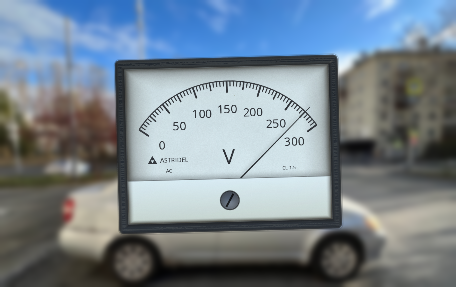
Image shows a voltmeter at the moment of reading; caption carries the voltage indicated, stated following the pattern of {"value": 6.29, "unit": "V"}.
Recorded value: {"value": 275, "unit": "V"}
